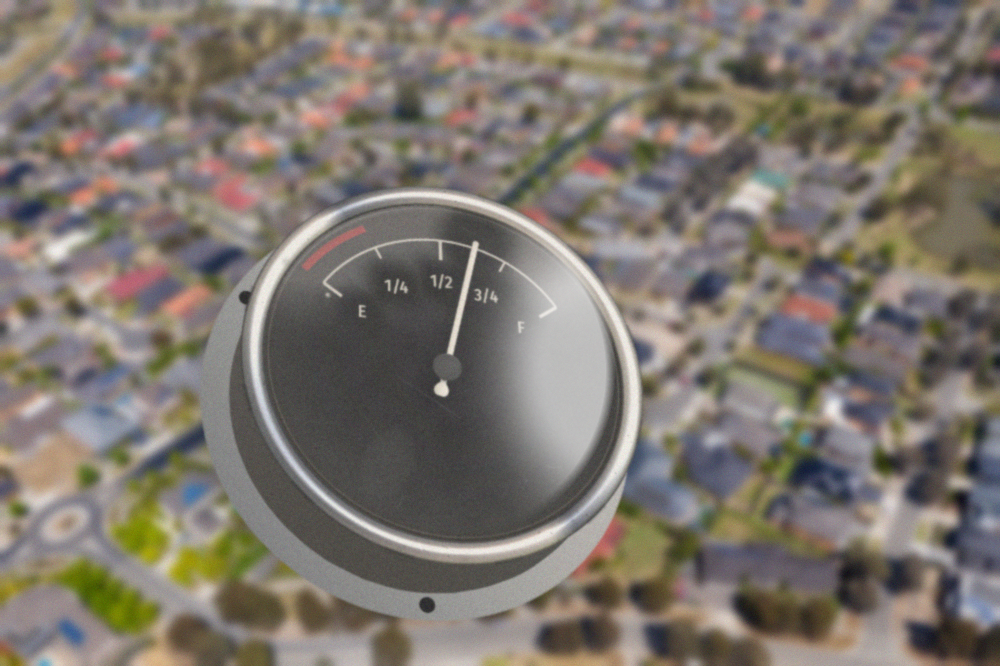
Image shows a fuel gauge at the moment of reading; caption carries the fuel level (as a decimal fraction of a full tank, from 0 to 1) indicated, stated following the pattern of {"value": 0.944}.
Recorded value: {"value": 0.625}
